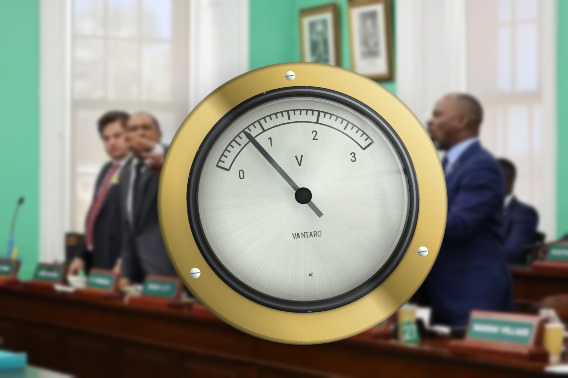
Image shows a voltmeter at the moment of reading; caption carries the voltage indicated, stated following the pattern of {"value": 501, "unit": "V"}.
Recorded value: {"value": 0.7, "unit": "V"}
